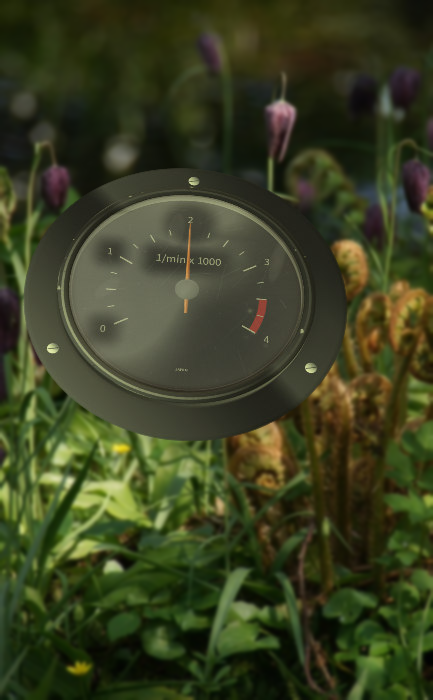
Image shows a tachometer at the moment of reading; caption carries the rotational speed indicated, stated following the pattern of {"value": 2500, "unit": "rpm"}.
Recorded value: {"value": 2000, "unit": "rpm"}
